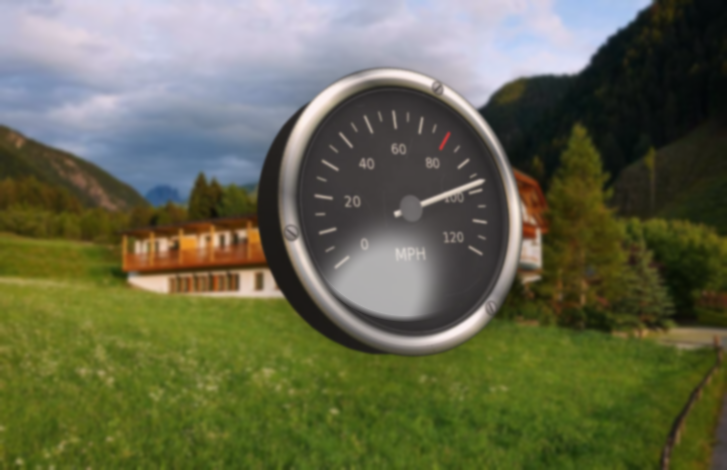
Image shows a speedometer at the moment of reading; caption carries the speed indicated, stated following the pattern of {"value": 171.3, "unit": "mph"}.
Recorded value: {"value": 97.5, "unit": "mph"}
